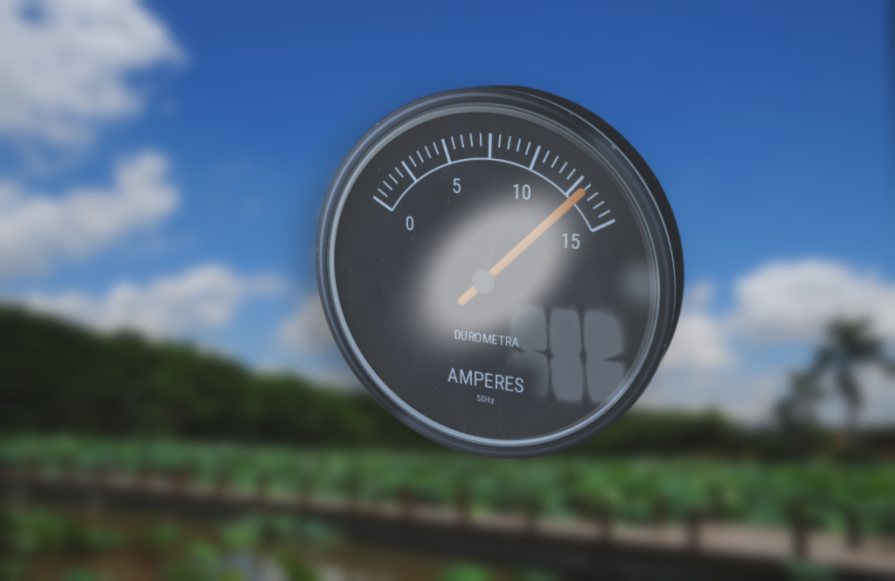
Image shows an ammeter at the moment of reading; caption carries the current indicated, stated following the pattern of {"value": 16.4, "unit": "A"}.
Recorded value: {"value": 13, "unit": "A"}
